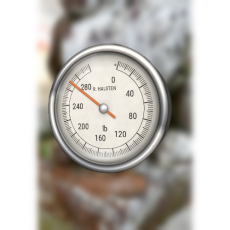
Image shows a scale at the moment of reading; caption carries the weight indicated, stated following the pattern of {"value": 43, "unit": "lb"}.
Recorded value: {"value": 270, "unit": "lb"}
